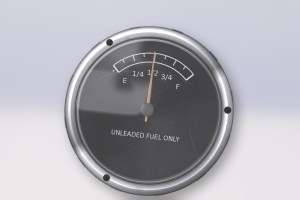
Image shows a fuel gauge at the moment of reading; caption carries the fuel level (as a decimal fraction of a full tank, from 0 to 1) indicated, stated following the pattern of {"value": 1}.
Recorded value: {"value": 0.5}
